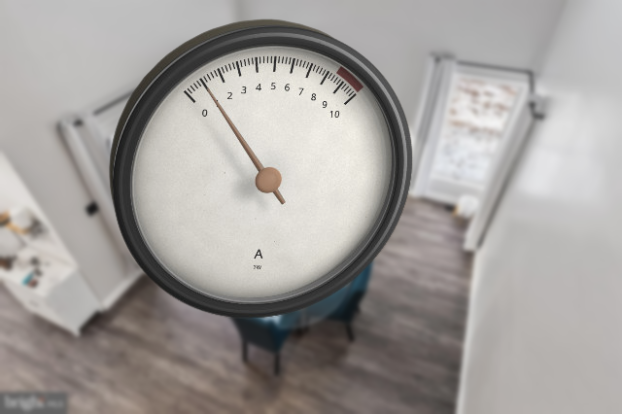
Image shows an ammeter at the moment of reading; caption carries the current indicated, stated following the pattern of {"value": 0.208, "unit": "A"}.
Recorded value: {"value": 1, "unit": "A"}
